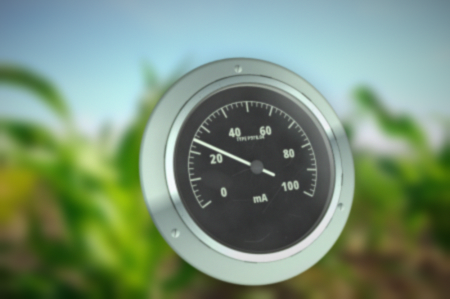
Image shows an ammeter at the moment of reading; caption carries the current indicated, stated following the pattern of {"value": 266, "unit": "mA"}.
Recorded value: {"value": 24, "unit": "mA"}
